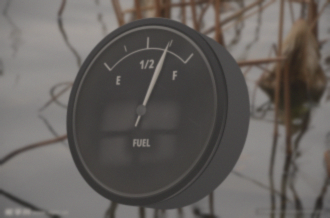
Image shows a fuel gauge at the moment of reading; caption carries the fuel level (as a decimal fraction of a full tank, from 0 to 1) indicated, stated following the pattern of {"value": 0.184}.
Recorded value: {"value": 0.75}
